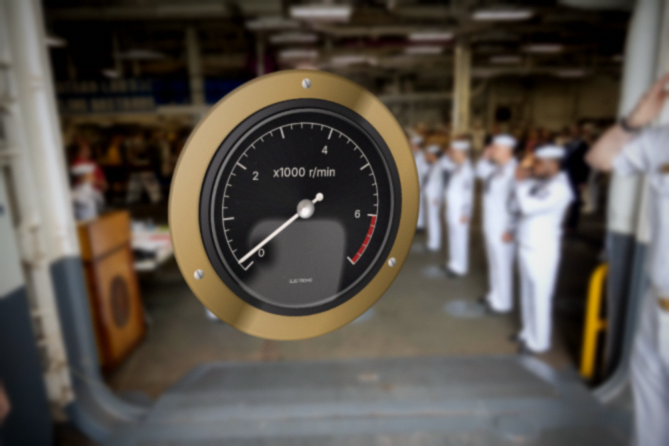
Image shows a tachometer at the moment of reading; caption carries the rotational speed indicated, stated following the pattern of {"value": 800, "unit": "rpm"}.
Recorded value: {"value": 200, "unit": "rpm"}
